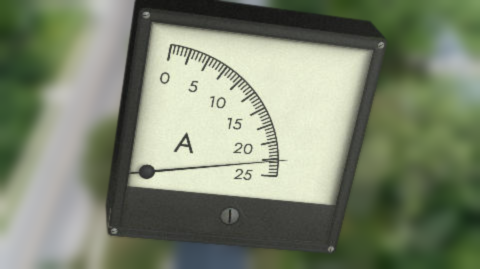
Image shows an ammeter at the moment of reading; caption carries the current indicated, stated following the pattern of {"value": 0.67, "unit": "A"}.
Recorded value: {"value": 22.5, "unit": "A"}
